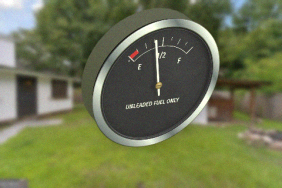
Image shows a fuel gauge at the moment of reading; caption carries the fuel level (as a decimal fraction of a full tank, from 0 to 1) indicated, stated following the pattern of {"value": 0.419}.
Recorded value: {"value": 0.375}
